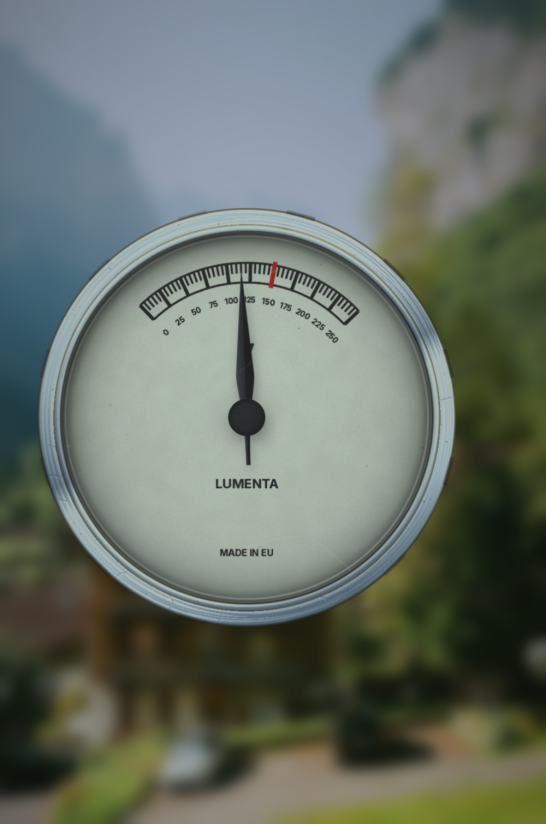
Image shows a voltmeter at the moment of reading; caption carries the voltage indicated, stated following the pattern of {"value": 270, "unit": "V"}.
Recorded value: {"value": 115, "unit": "V"}
